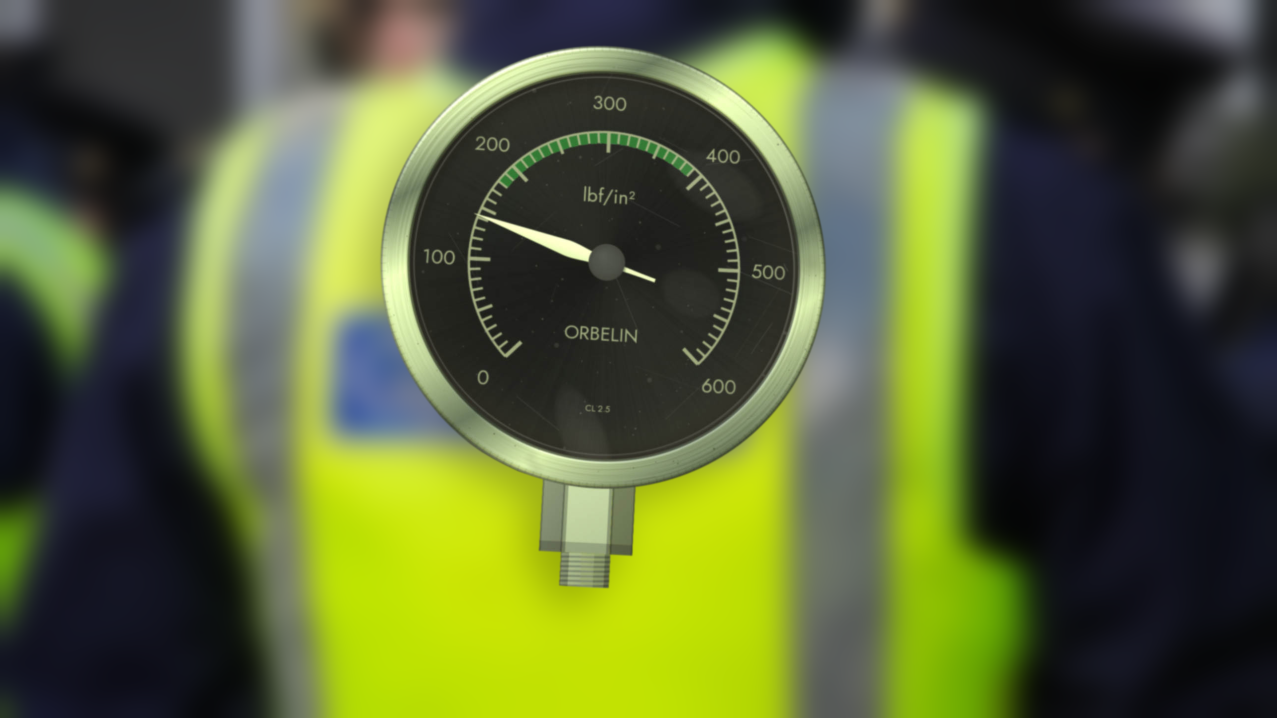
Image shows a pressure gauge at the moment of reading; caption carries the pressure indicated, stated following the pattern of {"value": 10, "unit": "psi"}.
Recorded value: {"value": 140, "unit": "psi"}
